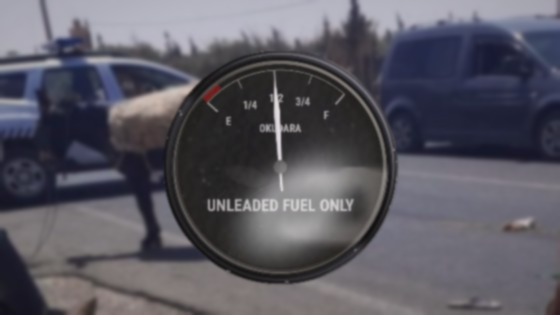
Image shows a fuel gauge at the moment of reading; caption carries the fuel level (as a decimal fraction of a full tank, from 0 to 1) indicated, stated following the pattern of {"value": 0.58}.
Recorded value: {"value": 0.5}
